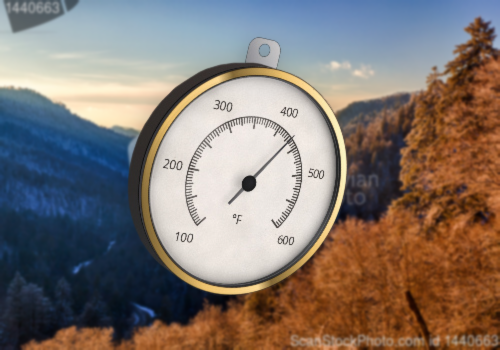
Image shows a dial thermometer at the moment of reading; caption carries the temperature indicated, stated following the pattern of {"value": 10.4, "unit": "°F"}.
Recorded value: {"value": 425, "unit": "°F"}
